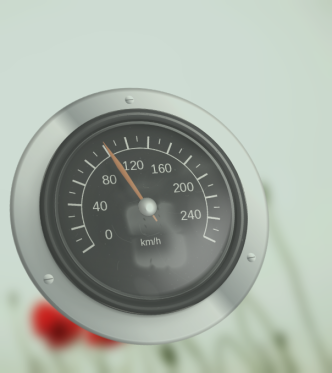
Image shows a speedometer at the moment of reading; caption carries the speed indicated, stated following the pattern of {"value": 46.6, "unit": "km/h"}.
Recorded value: {"value": 100, "unit": "km/h"}
